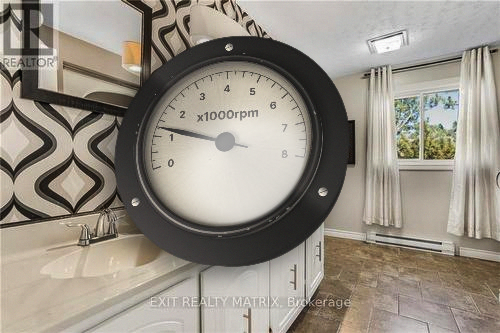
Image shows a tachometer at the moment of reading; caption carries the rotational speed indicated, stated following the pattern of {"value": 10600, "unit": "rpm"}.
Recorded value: {"value": 1250, "unit": "rpm"}
